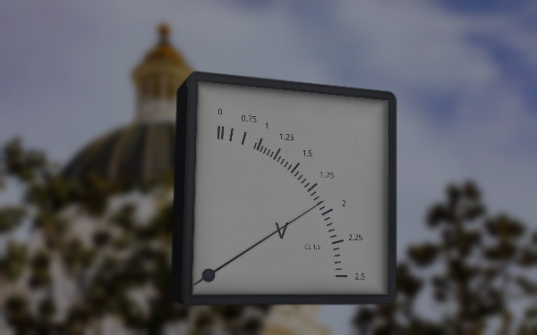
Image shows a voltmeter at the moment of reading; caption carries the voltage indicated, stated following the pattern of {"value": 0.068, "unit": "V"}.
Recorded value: {"value": 1.9, "unit": "V"}
